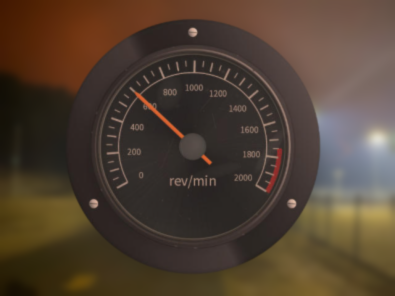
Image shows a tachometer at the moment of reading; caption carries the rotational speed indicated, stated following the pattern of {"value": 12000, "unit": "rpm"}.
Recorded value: {"value": 600, "unit": "rpm"}
